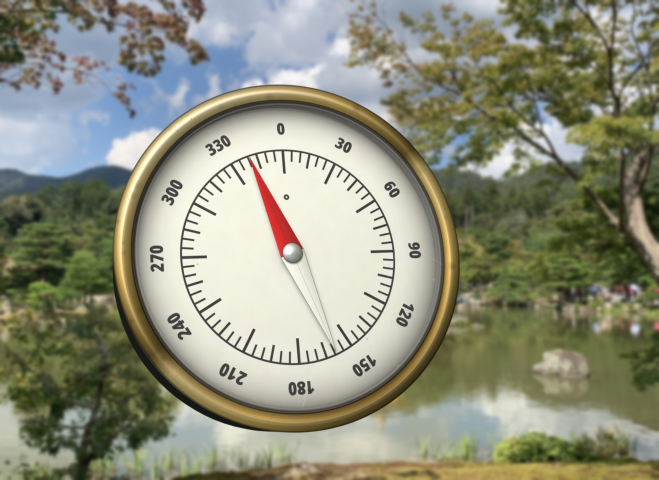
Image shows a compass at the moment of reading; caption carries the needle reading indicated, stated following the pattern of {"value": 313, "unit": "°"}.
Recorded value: {"value": 340, "unit": "°"}
